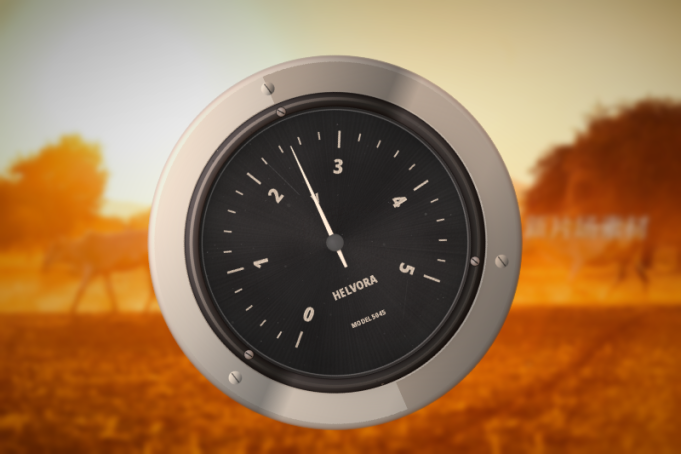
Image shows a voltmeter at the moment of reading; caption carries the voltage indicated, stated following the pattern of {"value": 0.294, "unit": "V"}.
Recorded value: {"value": 2.5, "unit": "V"}
